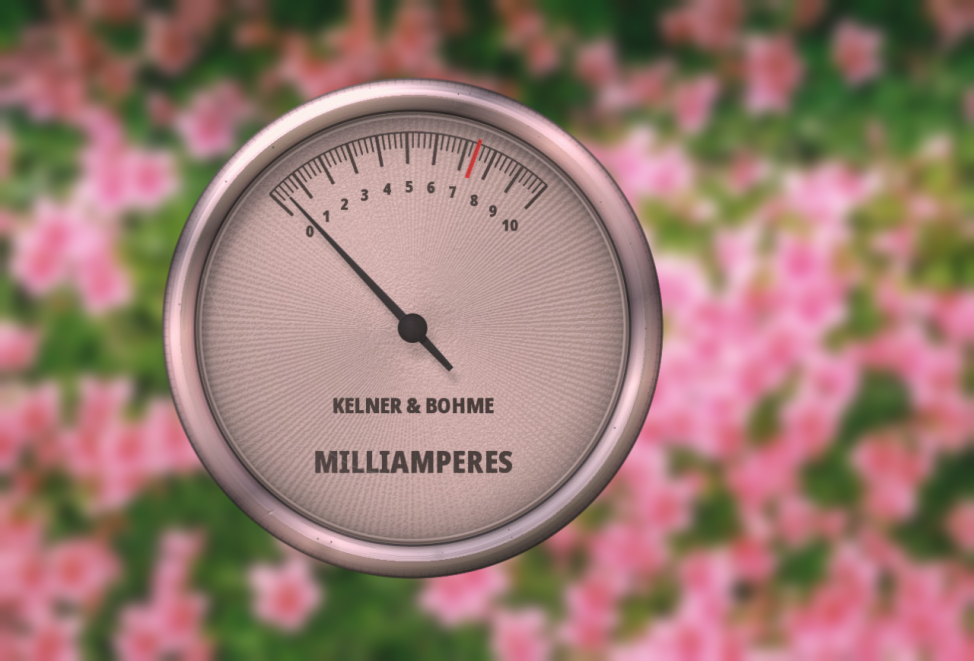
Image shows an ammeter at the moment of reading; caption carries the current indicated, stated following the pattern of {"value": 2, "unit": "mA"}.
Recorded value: {"value": 0.4, "unit": "mA"}
